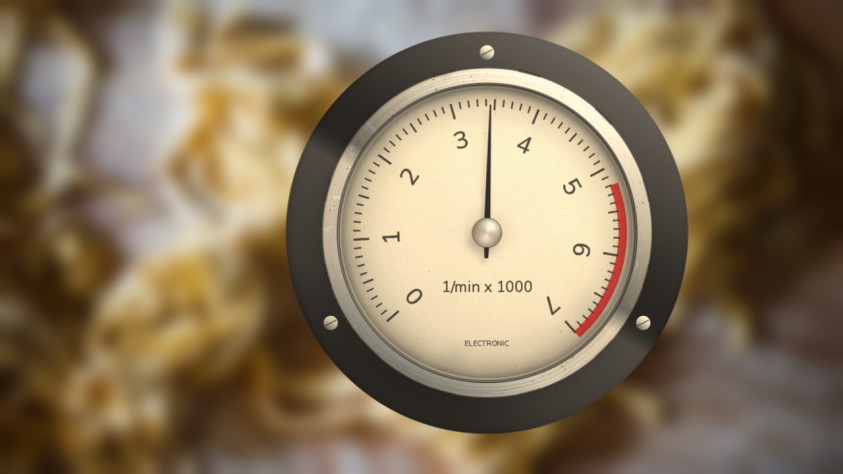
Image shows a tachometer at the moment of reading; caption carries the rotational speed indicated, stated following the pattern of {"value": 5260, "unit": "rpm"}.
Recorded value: {"value": 3450, "unit": "rpm"}
